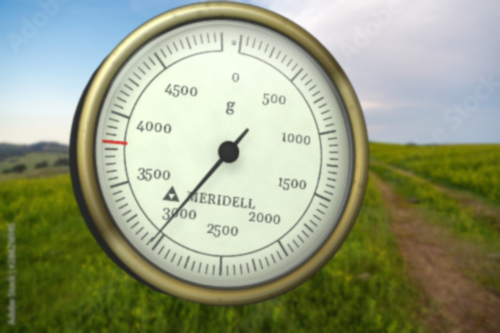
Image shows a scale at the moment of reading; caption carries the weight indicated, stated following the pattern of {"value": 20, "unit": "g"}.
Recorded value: {"value": 3050, "unit": "g"}
